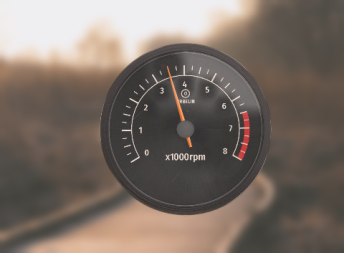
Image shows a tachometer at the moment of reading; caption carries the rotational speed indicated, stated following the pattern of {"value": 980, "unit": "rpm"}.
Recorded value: {"value": 3500, "unit": "rpm"}
